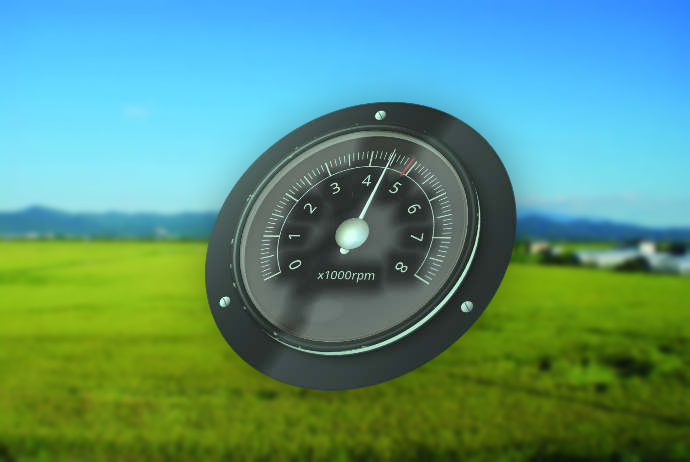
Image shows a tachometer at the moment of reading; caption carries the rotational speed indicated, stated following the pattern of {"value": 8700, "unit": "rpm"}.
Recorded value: {"value": 4500, "unit": "rpm"}
